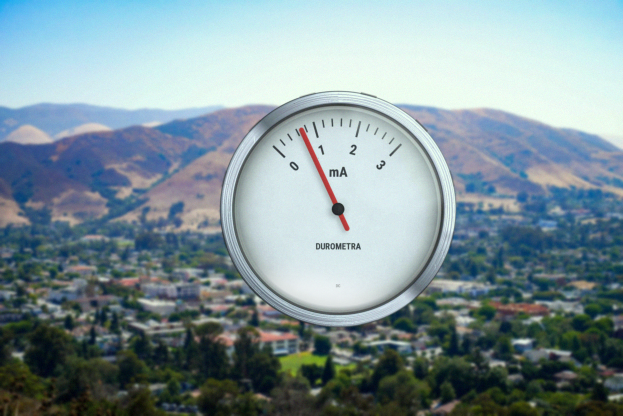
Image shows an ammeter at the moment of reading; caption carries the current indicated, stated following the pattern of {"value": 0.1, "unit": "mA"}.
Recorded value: {"value": 0.7, "unit": "mA"}
